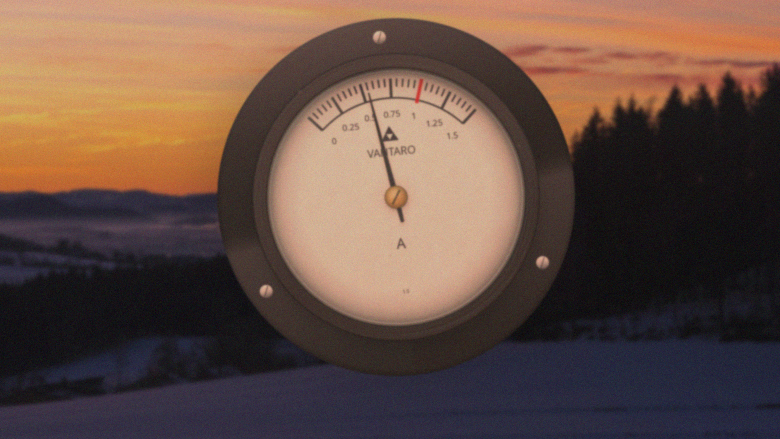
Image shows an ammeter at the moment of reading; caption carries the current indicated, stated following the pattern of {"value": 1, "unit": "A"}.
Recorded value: {"value": 0.55, "unit": "A"}
